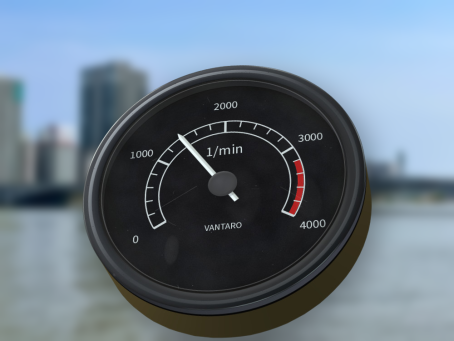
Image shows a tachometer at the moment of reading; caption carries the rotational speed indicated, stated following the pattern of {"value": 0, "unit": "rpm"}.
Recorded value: {"value": 1400, "unit": "rpm"}
